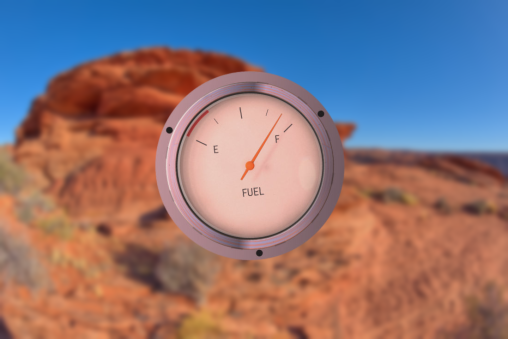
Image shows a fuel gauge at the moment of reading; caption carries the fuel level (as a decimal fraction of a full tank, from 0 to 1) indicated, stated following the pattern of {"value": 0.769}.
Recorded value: {"value": 0.875}
